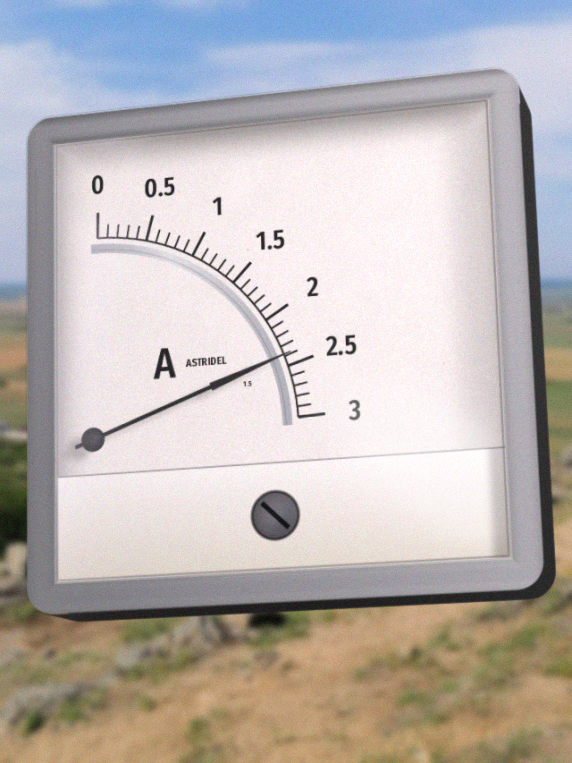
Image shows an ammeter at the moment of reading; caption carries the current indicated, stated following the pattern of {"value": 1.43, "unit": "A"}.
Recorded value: {"value": 2.4, "unit": "A"}
